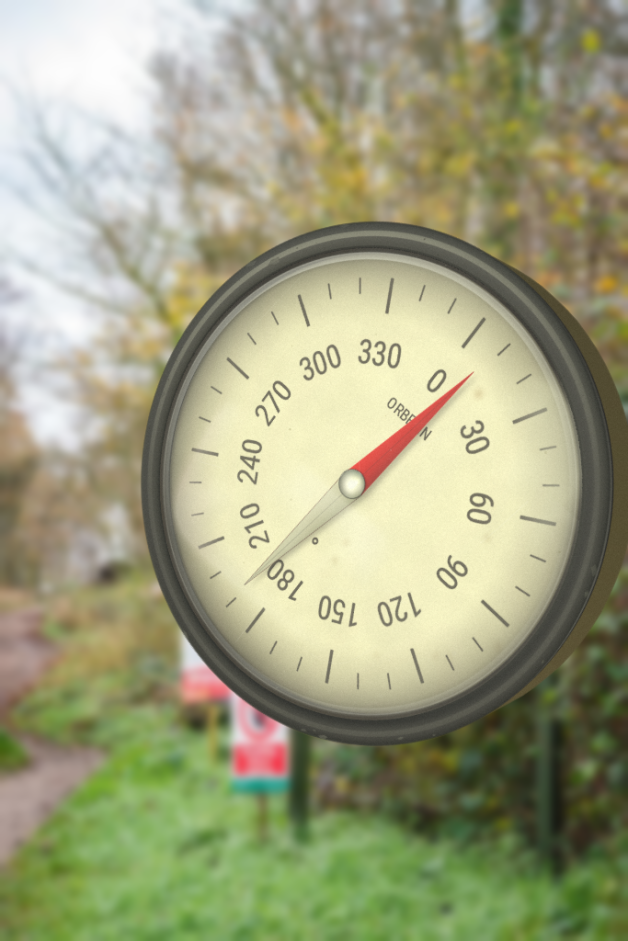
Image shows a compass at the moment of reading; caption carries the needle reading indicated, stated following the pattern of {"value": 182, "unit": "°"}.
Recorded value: {"value": 10, "unit": "°"}
